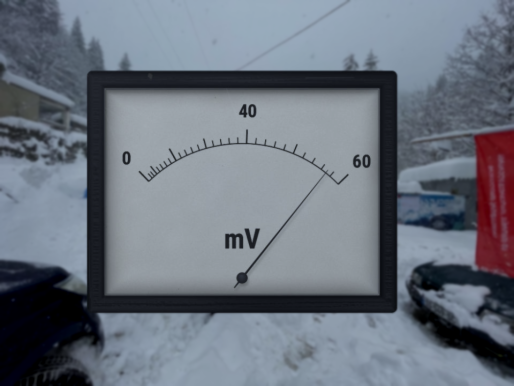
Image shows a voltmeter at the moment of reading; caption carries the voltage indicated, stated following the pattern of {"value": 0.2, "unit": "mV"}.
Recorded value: {"value": 57, "unit": "mV"}
